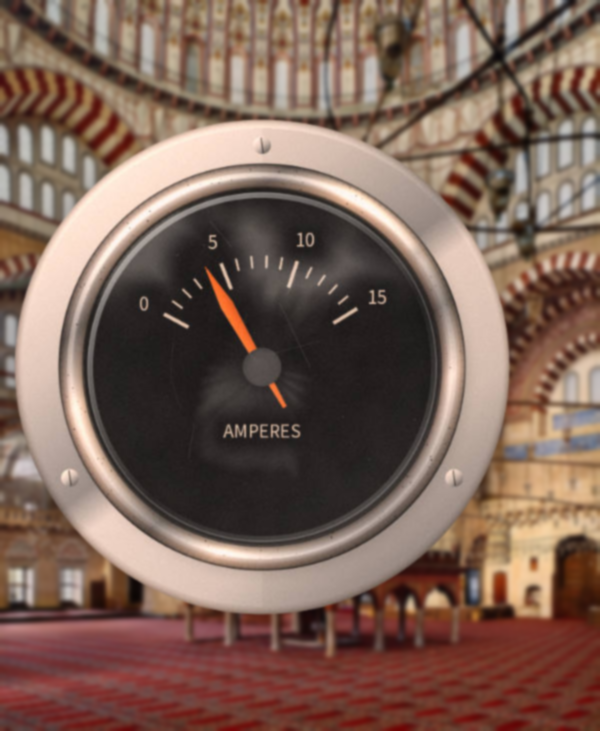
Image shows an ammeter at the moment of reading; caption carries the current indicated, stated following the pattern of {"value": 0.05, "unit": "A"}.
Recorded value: {"value": 4, "unit": "A"}
